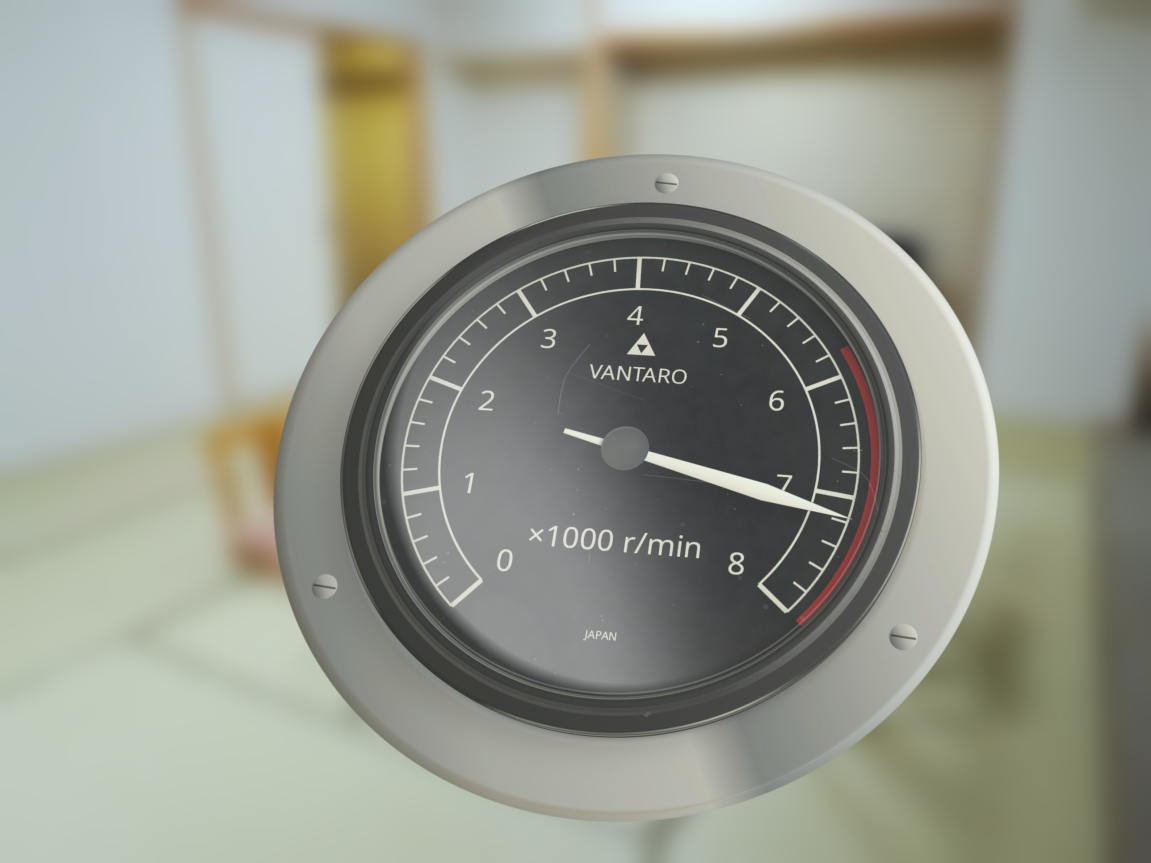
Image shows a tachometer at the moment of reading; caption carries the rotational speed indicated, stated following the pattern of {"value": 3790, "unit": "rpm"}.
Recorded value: {"value": 7200, "unit": "rpm"}
